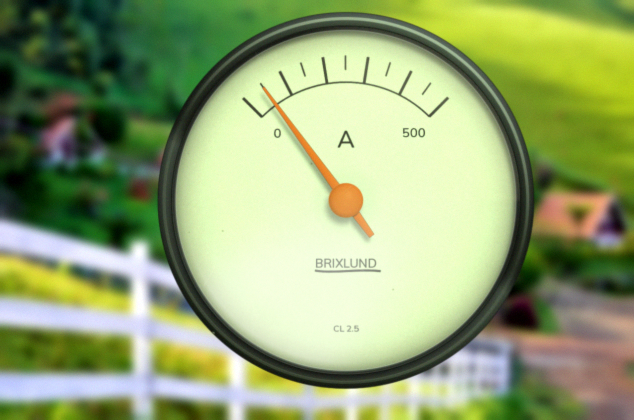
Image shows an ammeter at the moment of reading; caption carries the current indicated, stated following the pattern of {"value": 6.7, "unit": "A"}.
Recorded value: {"value": 50, "unit": "A"}
